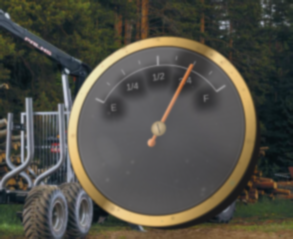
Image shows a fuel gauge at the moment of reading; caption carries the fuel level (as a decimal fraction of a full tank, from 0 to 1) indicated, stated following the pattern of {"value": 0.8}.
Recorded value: {"value": 0.75}
